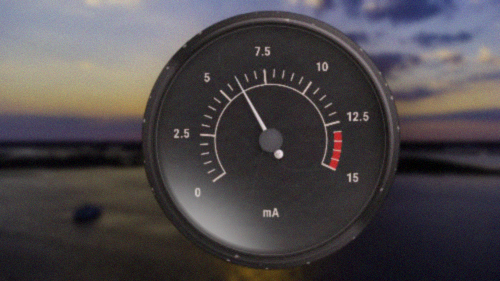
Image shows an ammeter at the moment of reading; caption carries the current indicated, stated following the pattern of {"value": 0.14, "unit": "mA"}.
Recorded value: {"value": 6, "unit": "mA"}
